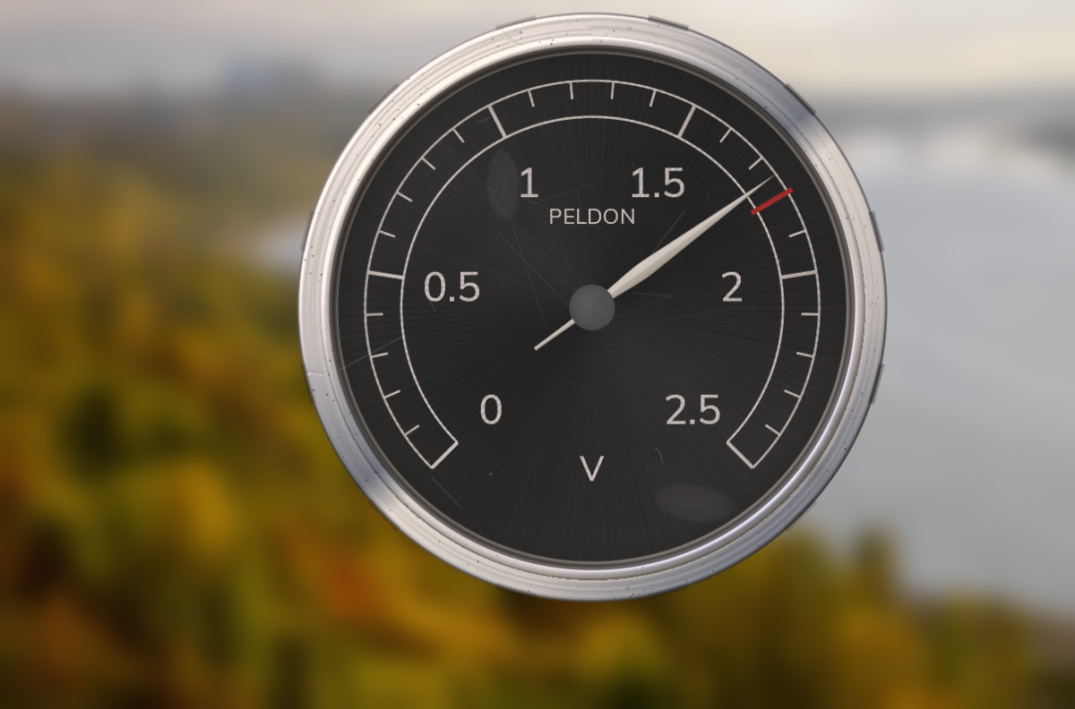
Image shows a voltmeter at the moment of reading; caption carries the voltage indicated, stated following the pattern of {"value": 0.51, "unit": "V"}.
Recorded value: {"value": 1.75, "unit": "V"}
